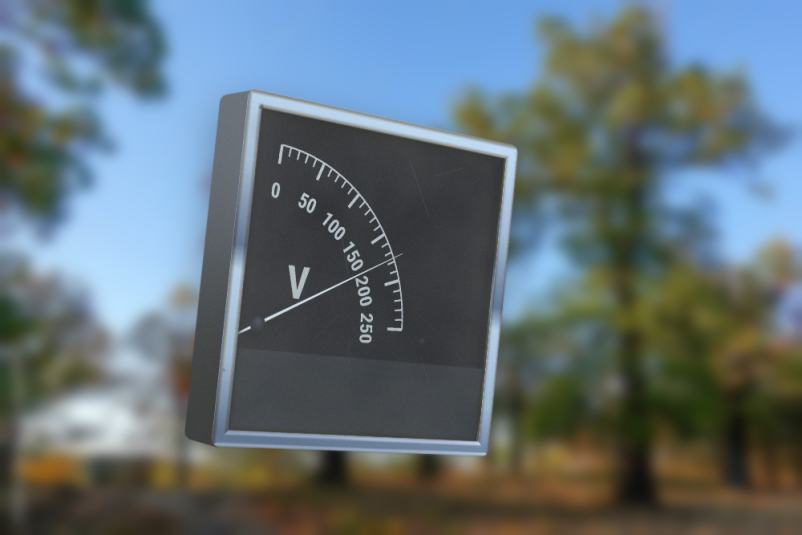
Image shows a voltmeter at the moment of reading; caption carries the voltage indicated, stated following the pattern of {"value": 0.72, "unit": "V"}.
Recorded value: {"value": 175, "unit": "V"}
